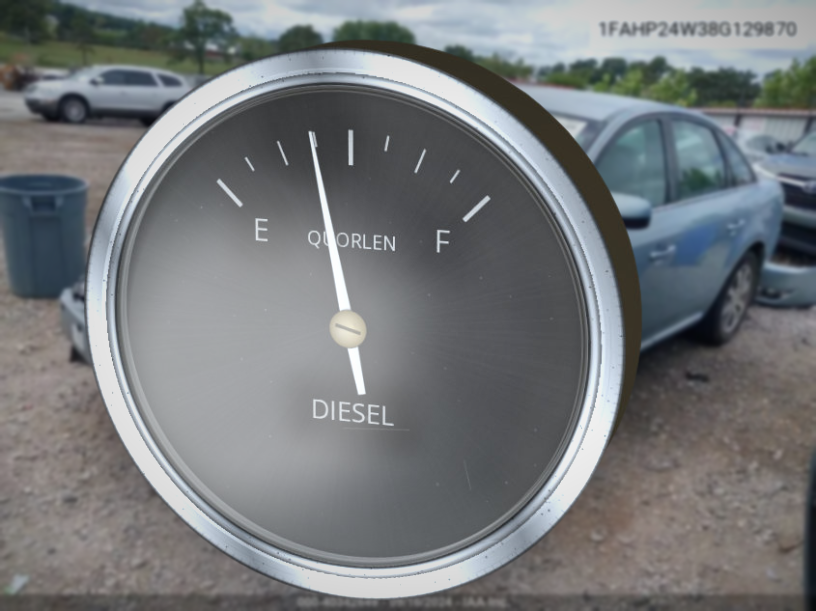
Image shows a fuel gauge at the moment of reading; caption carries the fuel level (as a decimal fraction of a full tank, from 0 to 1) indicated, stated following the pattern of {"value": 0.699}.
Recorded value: {"value": 0.375}
